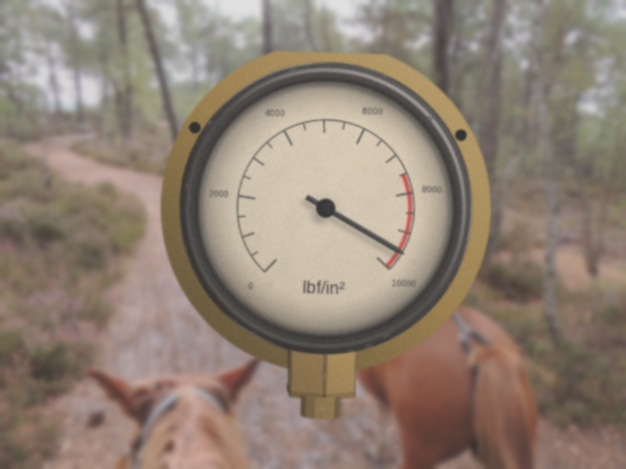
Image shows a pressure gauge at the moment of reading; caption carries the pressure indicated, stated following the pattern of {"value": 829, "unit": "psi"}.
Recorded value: {"value": 9500, "unit": "psi"}
